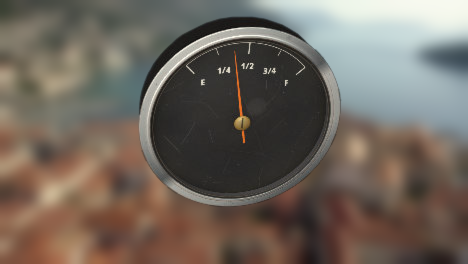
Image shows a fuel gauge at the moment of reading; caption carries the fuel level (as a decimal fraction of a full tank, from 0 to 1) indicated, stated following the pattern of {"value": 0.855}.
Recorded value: {"value": 0.375}
